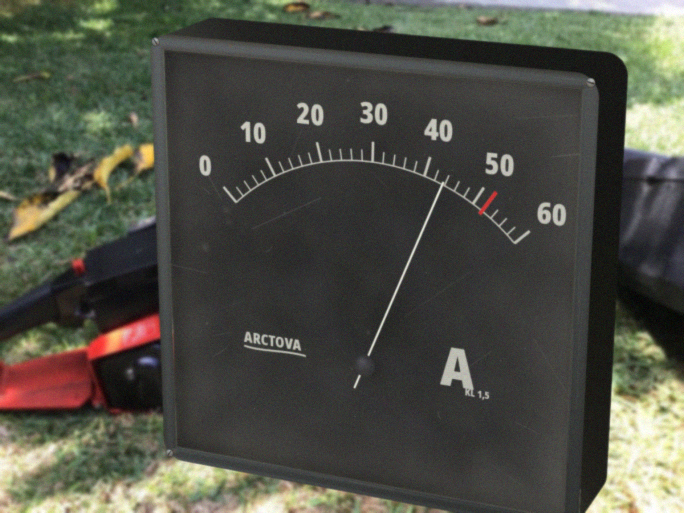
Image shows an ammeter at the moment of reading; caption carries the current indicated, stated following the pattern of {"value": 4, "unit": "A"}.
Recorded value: {"value": 44, "unit": "A"}
